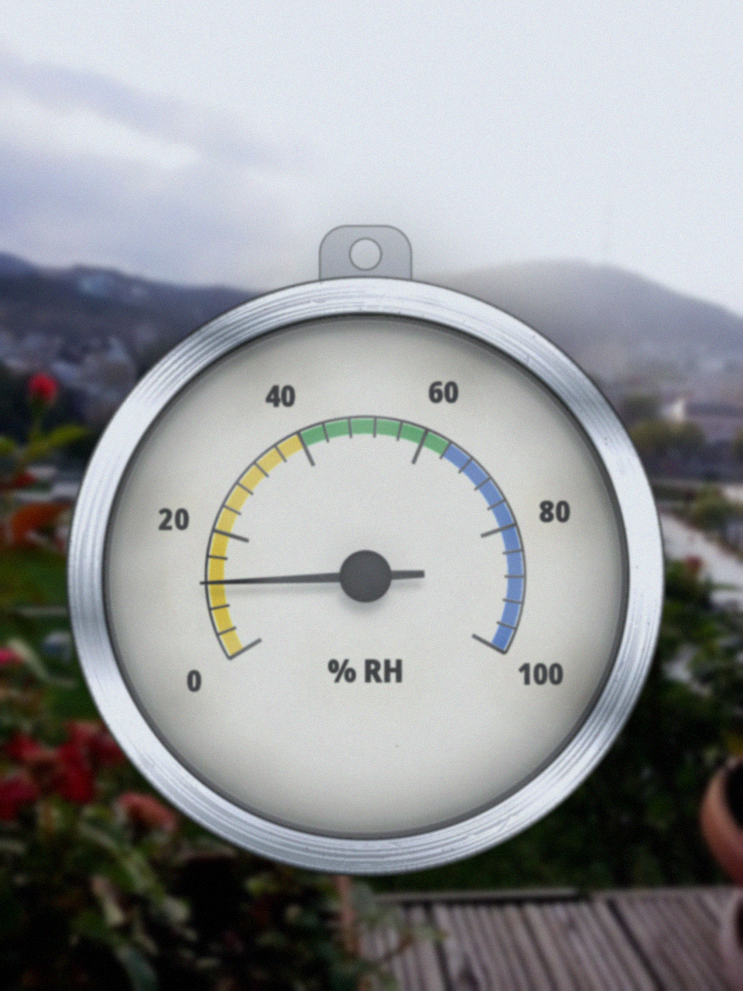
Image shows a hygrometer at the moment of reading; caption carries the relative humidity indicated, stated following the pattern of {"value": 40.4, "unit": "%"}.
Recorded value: {"value": 12, "unit": "%"}
